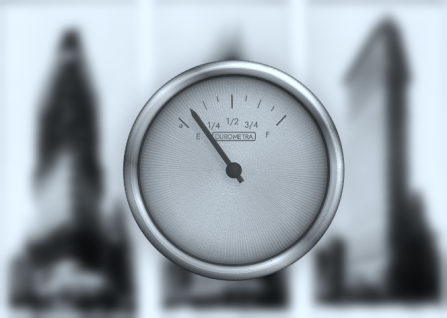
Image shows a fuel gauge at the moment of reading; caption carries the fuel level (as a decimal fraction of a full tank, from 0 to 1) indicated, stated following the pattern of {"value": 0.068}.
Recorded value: {"value": 0.125}
